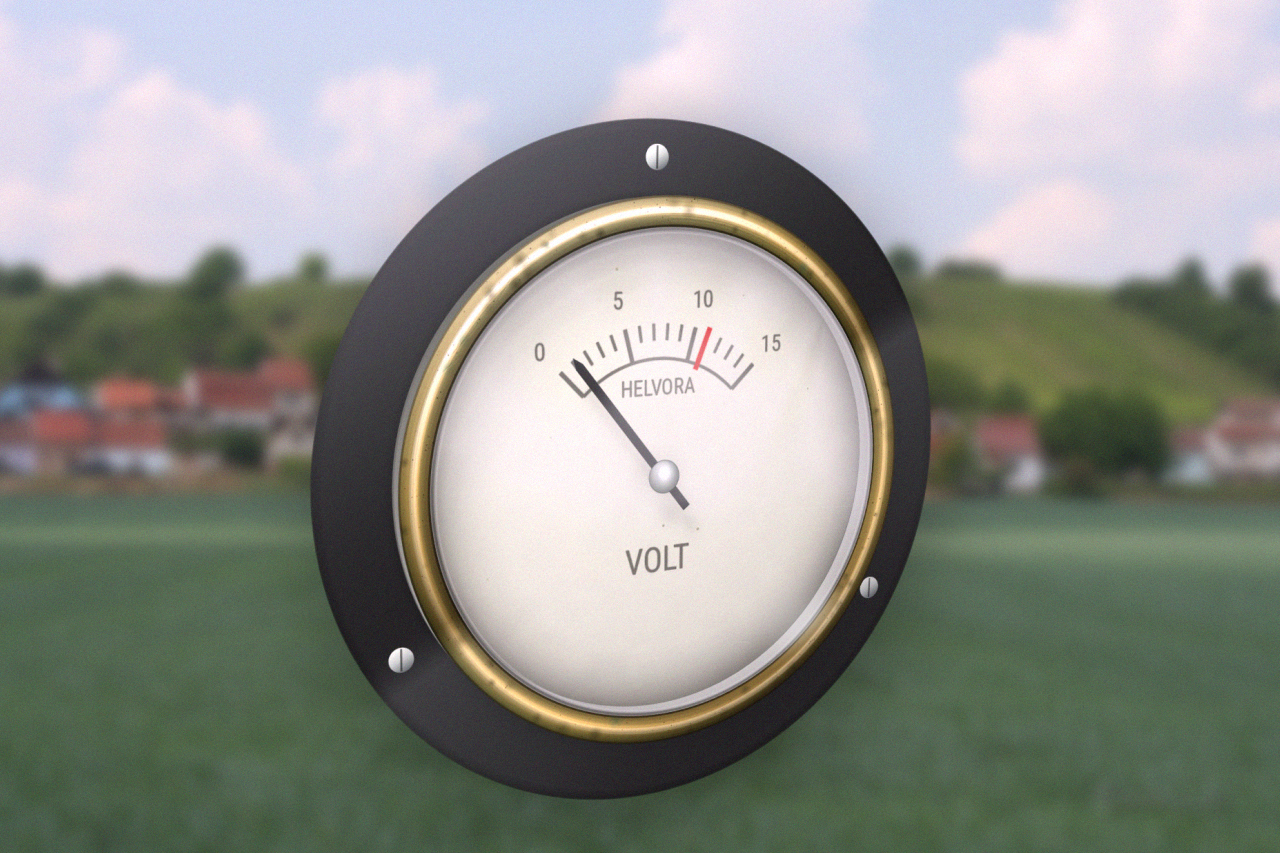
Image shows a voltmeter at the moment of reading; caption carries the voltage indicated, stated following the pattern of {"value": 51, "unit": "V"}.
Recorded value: {"value": 1, "unit": "V"}
